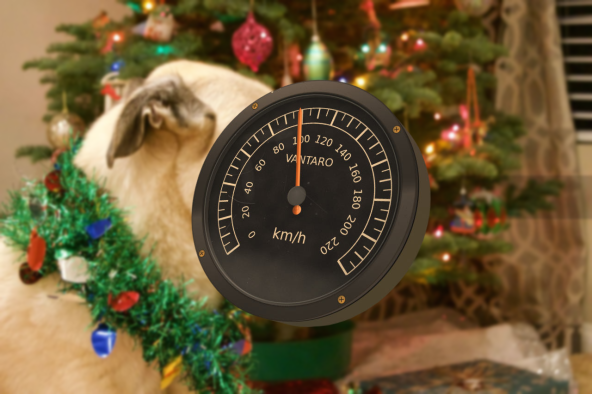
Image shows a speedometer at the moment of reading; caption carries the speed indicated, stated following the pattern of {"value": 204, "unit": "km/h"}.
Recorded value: {"value": 100, "unit": "km/h"}
